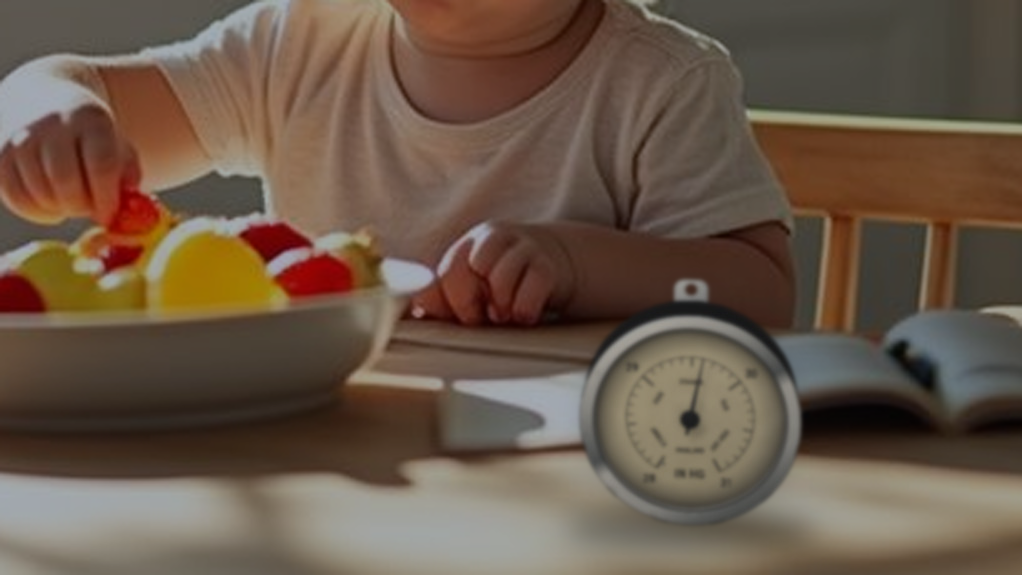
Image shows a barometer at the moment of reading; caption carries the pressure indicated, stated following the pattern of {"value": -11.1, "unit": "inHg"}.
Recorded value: {"value": 29.6, "unit": "inHg"}
